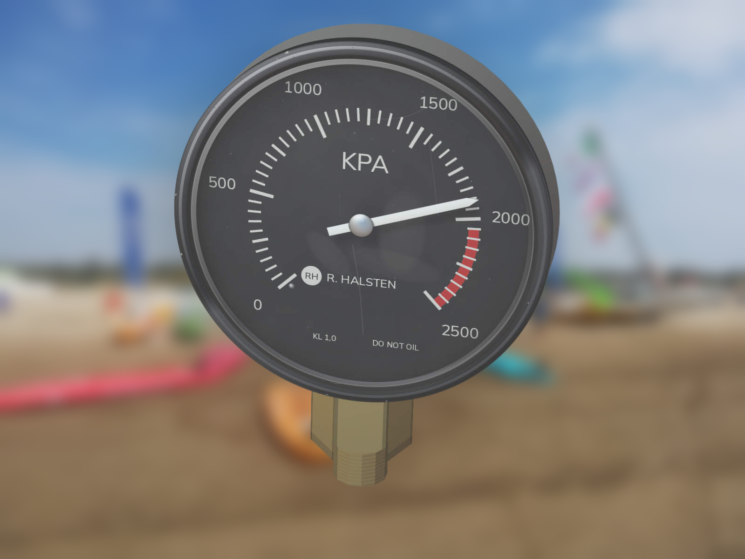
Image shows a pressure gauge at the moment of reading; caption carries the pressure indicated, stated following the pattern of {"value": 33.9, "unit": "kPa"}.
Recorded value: {"value": 1900, "unit": "kPa"}
